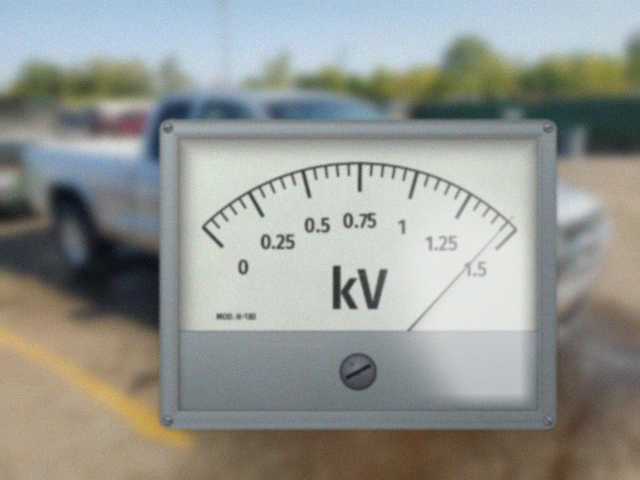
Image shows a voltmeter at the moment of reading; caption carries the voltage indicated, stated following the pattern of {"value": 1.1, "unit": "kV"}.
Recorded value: {"value": 1.45, "unit": "kV"}
